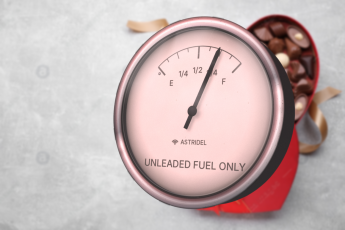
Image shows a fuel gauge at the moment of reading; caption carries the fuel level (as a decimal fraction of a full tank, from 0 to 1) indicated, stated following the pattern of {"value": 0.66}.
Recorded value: {"value": 0.75}
